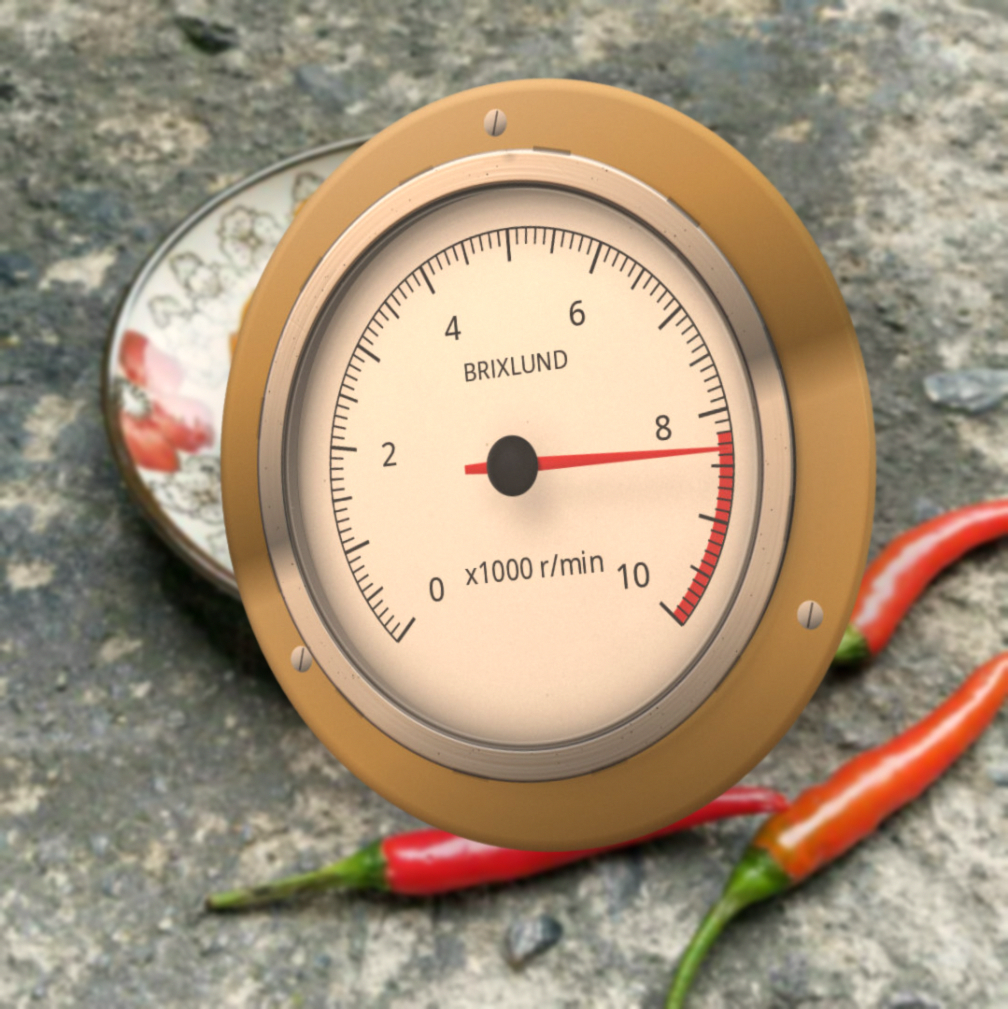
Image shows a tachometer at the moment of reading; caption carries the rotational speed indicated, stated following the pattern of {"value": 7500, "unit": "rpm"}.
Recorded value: {"value": 8350, "unit": "rpm"}
